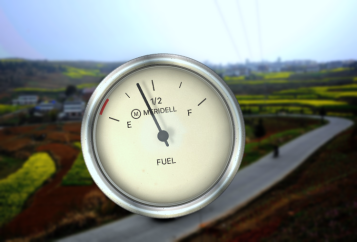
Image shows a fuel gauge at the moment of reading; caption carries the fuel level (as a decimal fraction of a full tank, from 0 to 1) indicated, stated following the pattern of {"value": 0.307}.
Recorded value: {"value": 0.375}
